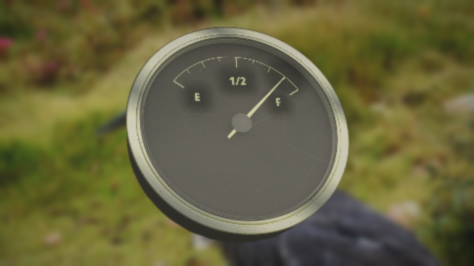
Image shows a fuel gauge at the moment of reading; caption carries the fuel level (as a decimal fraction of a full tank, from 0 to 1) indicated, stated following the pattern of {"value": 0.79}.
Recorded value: {"value": 0.875}
